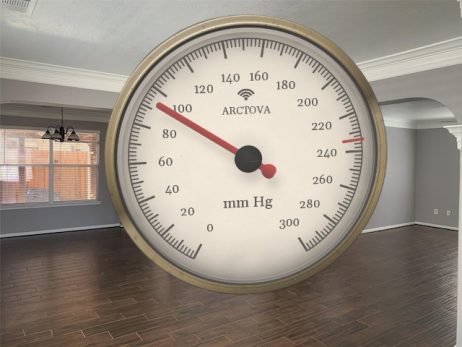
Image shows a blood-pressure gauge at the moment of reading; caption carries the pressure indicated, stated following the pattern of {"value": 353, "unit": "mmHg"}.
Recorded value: {"value": 94, "unit": "mmHg"}
